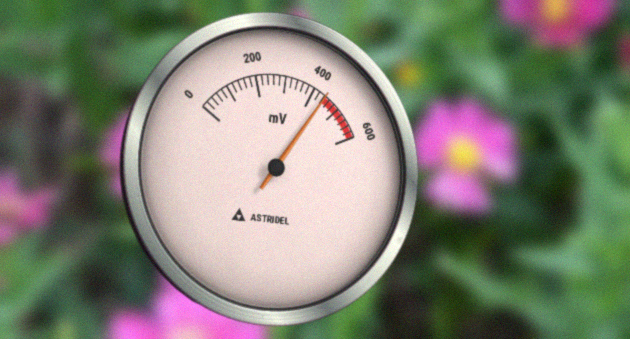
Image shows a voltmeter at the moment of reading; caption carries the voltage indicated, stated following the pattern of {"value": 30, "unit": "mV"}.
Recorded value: {"value": 440, "unit": "mV"}
